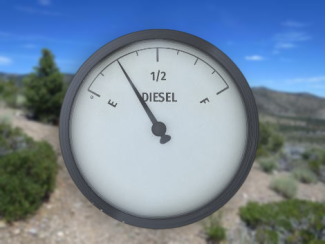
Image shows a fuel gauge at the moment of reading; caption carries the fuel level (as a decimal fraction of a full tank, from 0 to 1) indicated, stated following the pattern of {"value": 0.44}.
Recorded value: {"value": 0.25}
